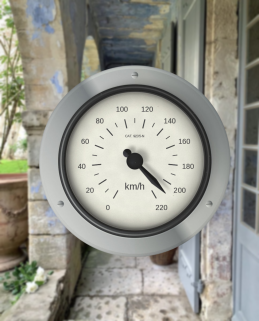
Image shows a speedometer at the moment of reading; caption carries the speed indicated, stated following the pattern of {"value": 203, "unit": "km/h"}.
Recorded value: {"value": 210, "unit": "km/h"}
